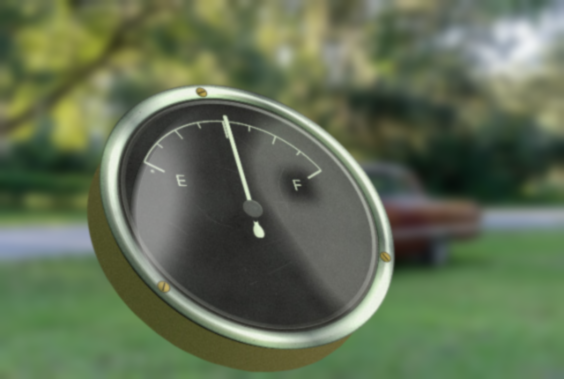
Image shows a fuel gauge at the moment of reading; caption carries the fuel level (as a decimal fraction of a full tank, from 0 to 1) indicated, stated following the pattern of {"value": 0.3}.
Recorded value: {"value": 0.5}
